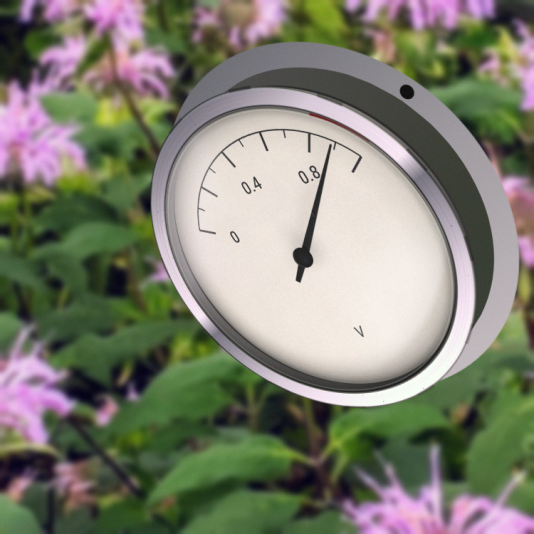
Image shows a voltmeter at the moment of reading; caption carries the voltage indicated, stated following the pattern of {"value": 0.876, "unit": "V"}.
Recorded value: {"value": 0.9, "unit": "V"}
